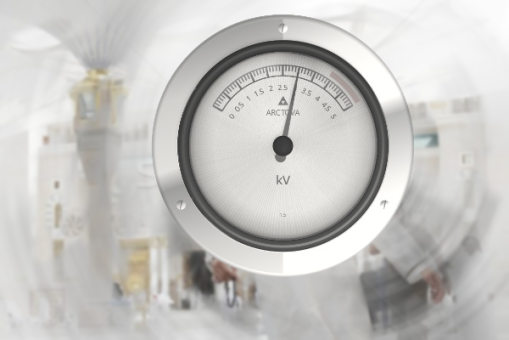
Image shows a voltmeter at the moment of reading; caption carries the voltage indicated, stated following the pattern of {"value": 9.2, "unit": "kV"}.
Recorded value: {"value": 3, "unit": "kV"}
